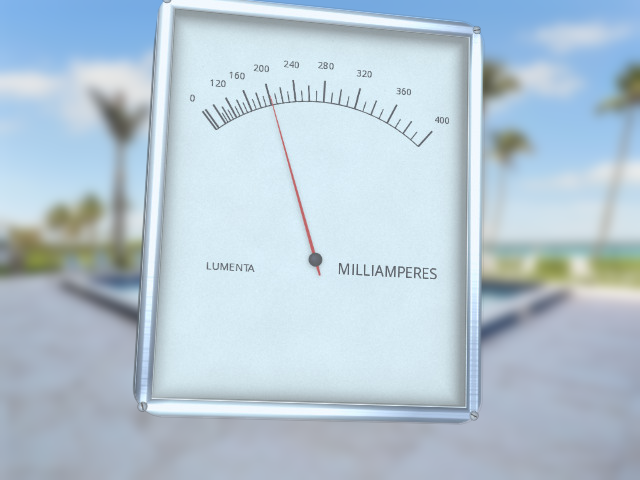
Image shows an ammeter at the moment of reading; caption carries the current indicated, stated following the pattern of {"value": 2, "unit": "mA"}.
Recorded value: {"value": 200, "unit": "mA"}
